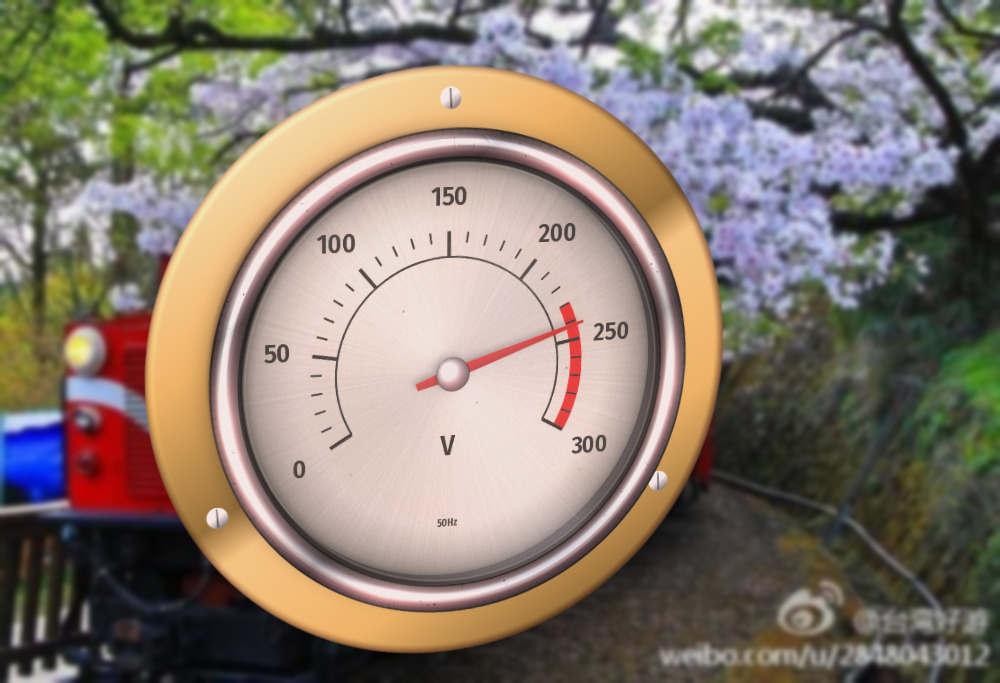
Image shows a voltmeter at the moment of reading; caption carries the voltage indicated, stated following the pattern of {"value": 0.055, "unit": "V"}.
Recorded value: {"value": 240, "unit": "V"}
